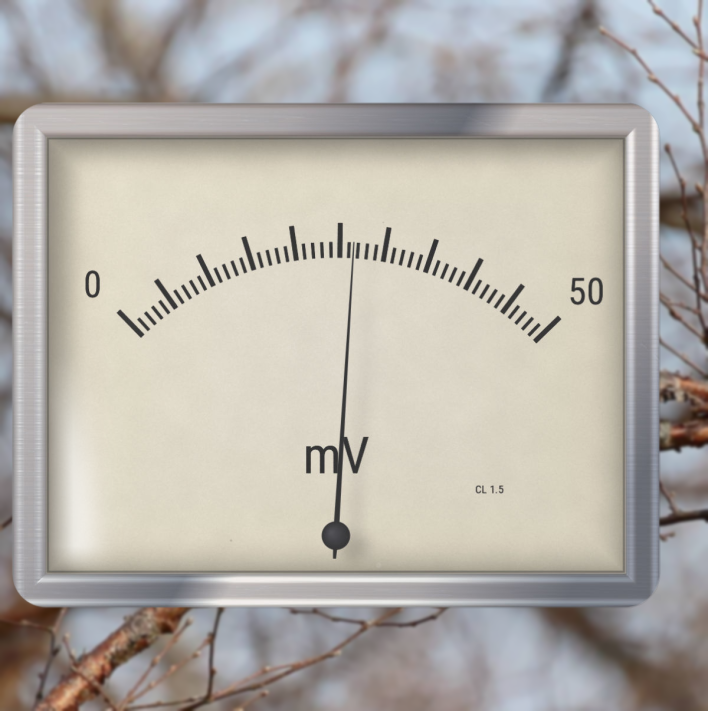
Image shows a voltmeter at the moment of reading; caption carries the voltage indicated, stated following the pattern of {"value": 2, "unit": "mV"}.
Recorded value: {"value": 26.5, "unit": "mV"}
